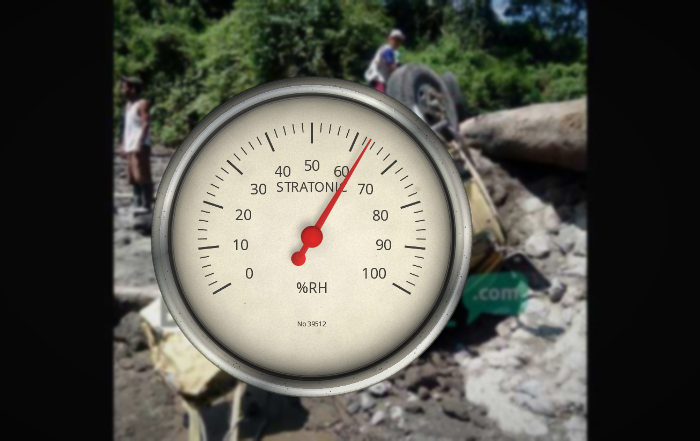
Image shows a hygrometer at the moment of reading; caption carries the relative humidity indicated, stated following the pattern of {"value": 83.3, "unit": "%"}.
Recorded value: {"value": 63, "unit": "%"}
